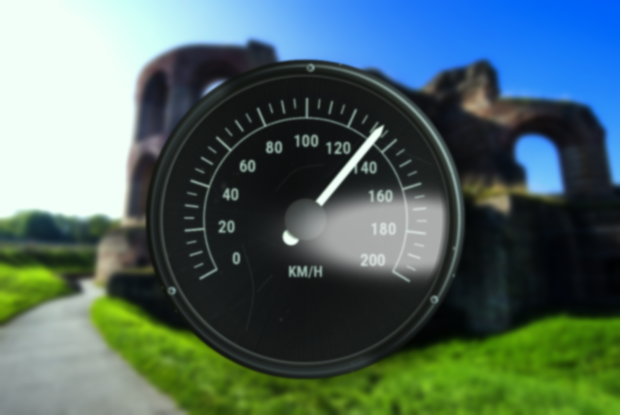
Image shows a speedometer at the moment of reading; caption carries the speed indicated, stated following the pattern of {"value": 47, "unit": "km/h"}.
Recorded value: {"value": 132.5, "unit": "km/h"}
